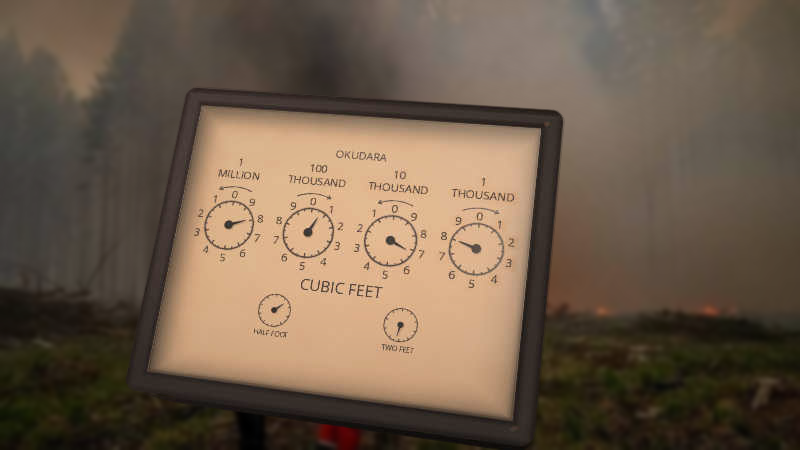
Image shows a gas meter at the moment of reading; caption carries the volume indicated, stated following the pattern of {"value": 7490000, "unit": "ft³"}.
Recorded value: {"value": 806800, "unit": "ft³"}
